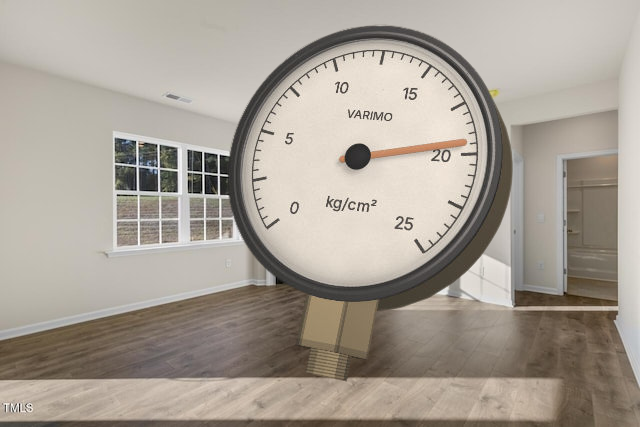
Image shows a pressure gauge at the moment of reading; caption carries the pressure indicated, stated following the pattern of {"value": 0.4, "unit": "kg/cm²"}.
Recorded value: {"value": 19.5, "unit": "kg/cm²"}
